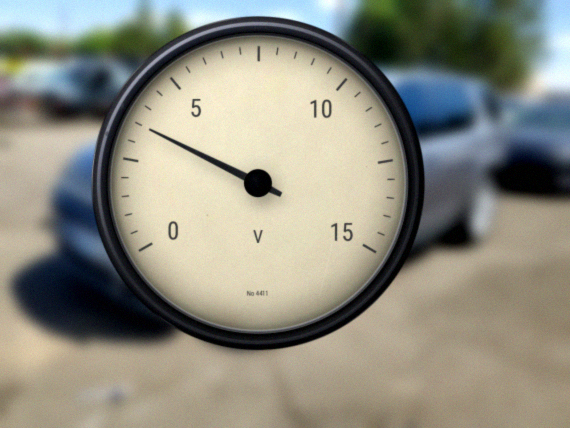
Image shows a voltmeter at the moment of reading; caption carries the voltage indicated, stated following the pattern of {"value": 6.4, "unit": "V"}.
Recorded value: {"value": 3.5, "unit": "V"}
